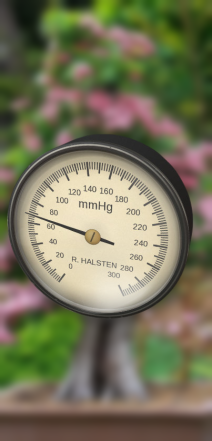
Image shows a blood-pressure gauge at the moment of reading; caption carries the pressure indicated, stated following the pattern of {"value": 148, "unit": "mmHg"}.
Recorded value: {"value": 70, "unit": "mmHg"}
